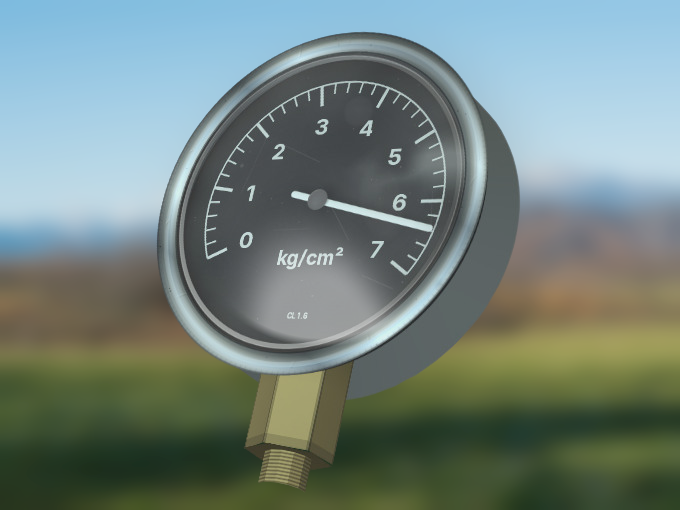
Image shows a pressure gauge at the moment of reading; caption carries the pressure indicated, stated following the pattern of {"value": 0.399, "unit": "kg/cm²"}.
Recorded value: {"value": 6.4, "unit": "kg/cm²"}
